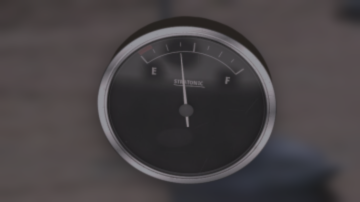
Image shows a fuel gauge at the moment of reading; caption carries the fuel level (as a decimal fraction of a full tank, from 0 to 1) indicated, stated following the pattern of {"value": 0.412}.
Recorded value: {"value": 0.375}
